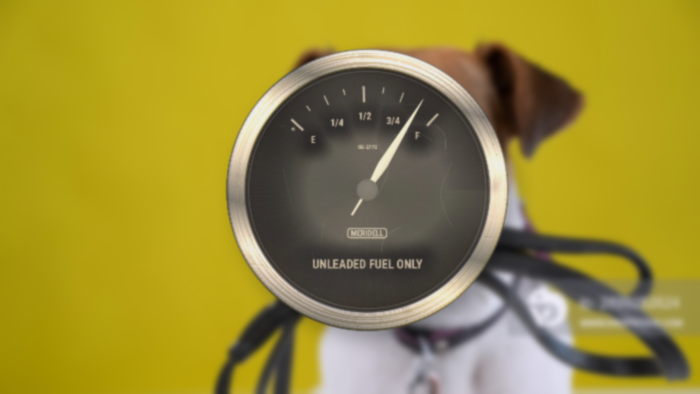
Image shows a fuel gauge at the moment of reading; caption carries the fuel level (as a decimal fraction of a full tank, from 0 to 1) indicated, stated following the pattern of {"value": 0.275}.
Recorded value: {"value": 0.875}
